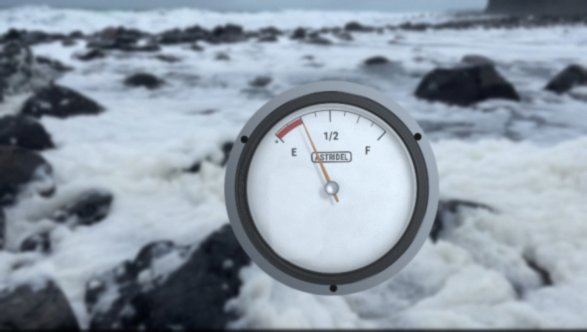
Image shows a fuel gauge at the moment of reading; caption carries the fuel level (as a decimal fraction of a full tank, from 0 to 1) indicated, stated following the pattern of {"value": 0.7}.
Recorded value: {"value": 0.25}
